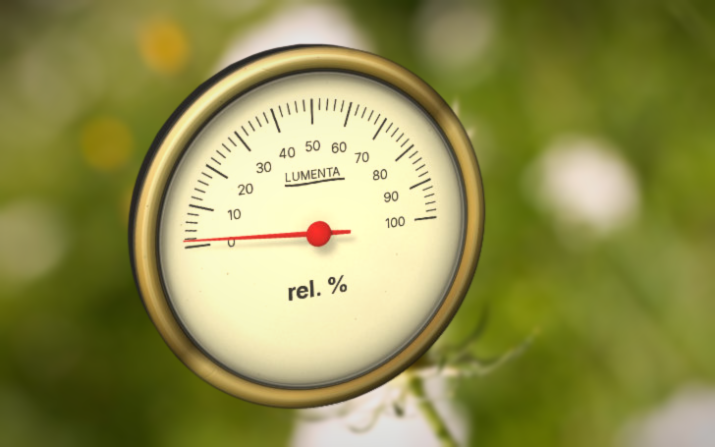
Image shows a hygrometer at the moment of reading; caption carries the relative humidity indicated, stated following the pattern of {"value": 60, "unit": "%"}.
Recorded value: {"value": 2, "unit": "%"}
